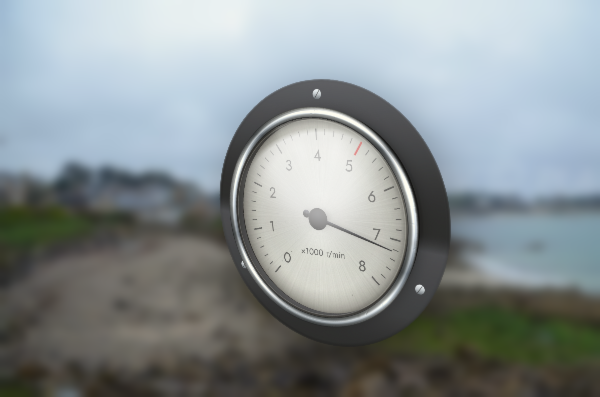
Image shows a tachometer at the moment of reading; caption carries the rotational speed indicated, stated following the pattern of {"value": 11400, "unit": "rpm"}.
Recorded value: {"value": 7200, "unit": "rpm"}
